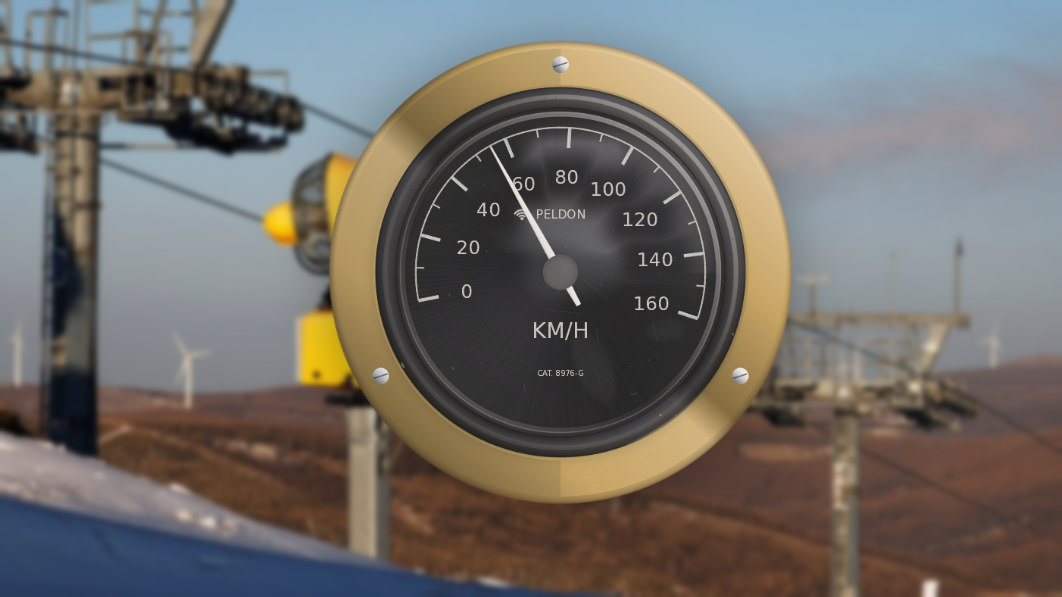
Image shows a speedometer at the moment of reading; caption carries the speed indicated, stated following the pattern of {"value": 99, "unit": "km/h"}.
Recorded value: {"value": 55, "unit": "km/h"}
